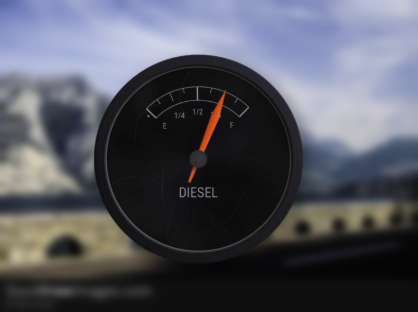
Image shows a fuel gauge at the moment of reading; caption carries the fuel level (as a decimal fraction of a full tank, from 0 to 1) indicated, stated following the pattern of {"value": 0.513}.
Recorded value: {"value": 0.75}
